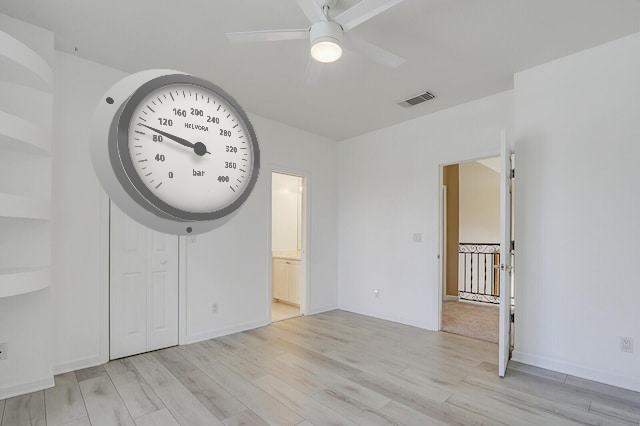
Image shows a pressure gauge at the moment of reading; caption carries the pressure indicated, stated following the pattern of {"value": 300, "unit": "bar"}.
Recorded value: {"value": 90, "unit": "bar"}
